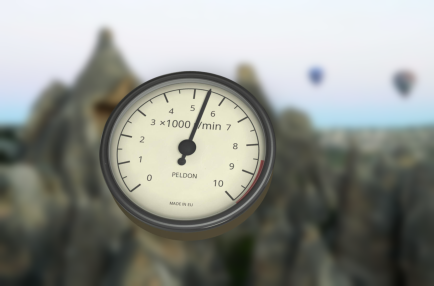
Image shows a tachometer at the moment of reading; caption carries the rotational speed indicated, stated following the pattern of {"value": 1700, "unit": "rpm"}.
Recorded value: {"value": 5500, "unit": "rpm"}
